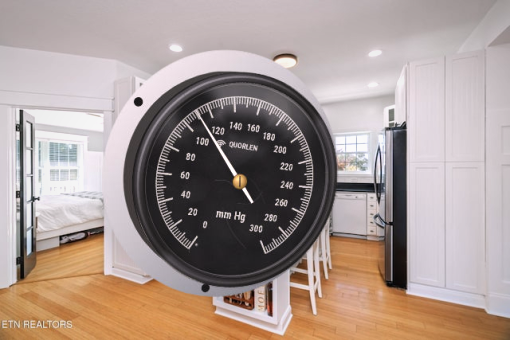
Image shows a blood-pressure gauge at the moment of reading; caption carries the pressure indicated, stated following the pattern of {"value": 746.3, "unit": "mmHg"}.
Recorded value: {"value": 110, "unit": "mmHg"}
